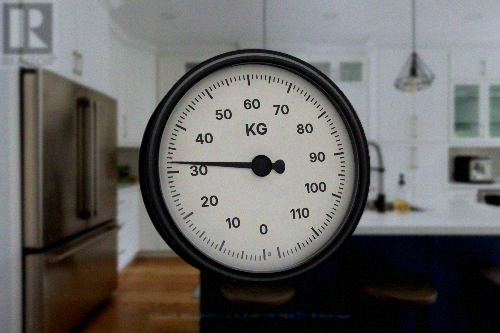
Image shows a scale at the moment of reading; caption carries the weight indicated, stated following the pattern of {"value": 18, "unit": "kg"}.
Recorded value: {"value": 32, "unit": "kg"}
